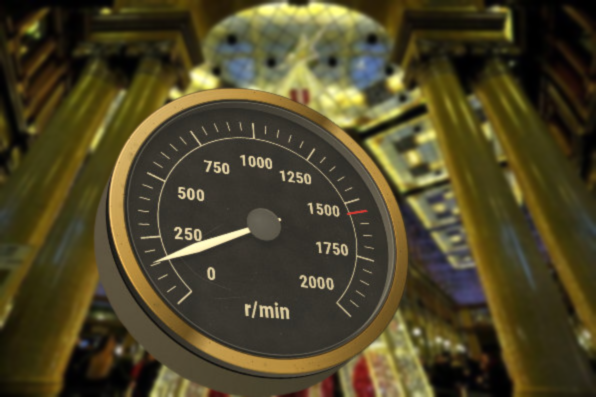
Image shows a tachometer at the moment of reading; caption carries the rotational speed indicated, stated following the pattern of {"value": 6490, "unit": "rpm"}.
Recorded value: {"value": 150, "unit": "rpm"}
